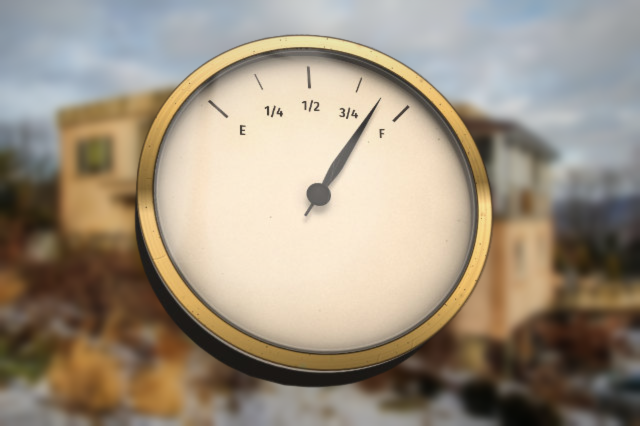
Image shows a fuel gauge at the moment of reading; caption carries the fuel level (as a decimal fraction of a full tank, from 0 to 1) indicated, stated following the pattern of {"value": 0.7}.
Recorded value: {"value": 0.875}
